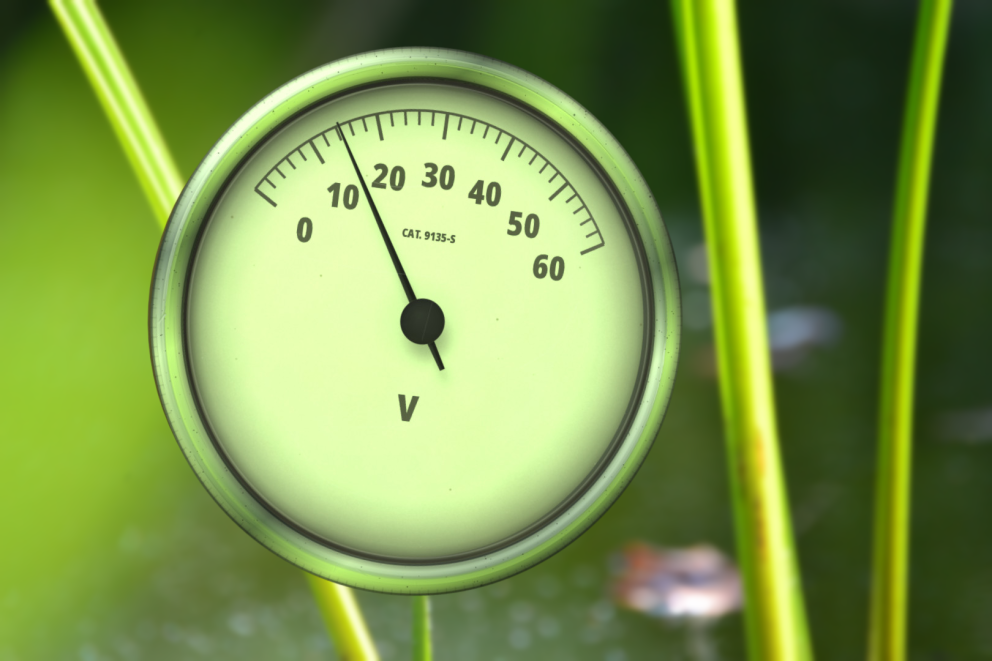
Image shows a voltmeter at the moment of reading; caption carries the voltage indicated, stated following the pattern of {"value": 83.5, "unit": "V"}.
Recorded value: {"value": 14, "unit": "V"}
